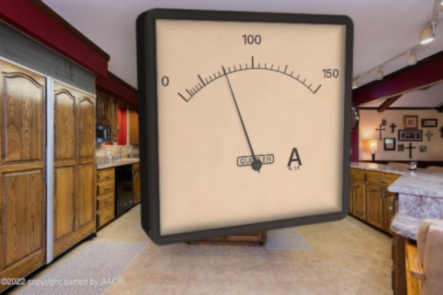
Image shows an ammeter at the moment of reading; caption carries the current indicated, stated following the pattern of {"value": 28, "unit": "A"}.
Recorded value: {"value": 75, "unit": "A"}
